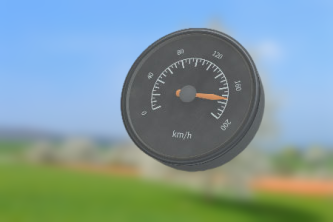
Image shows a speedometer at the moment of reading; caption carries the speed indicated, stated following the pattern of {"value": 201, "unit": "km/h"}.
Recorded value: {"value": 175, "unit": "km/h"}
